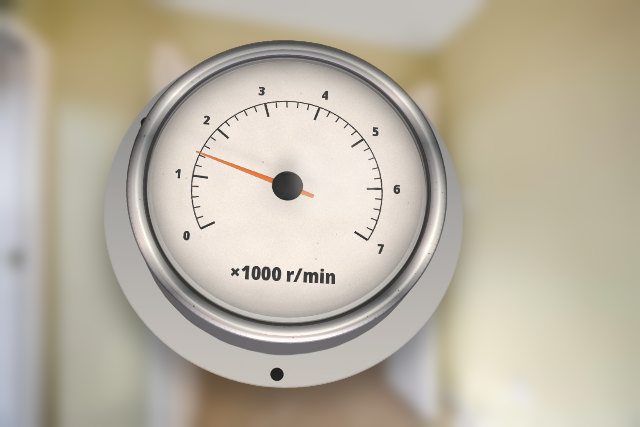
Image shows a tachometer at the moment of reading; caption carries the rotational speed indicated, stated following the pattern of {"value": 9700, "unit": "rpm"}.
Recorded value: {"value": 1400, "unit": "rpm"}
